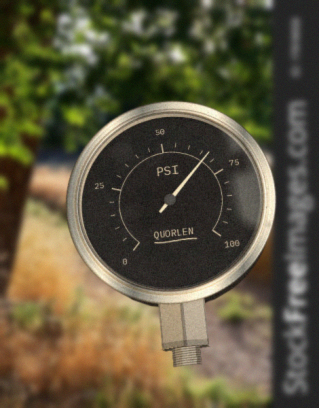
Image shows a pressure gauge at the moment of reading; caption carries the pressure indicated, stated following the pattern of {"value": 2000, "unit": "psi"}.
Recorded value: {"value": 67.5, "unit": "psi"}
